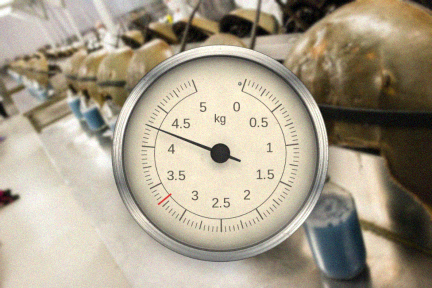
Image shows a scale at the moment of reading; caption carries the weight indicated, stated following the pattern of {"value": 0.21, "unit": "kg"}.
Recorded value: {"value": 4.25, "unit": "kg"}
